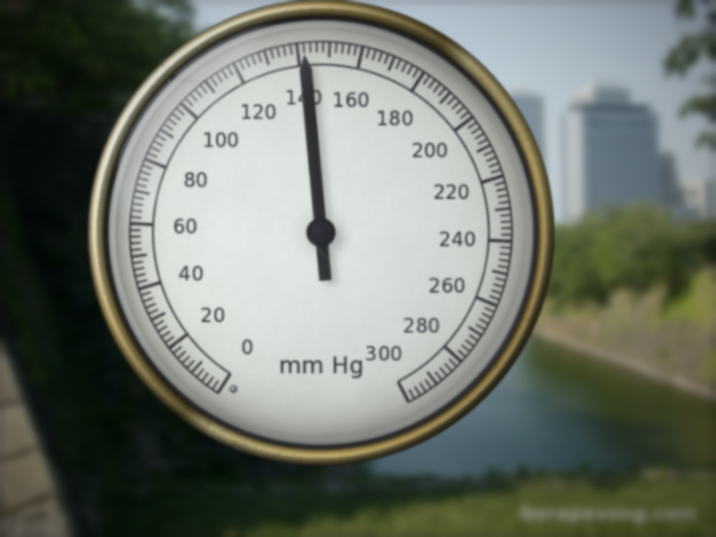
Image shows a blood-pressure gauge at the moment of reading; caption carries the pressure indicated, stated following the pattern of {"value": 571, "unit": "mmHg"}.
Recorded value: {"value": 142, "unit": "mmHg"}
